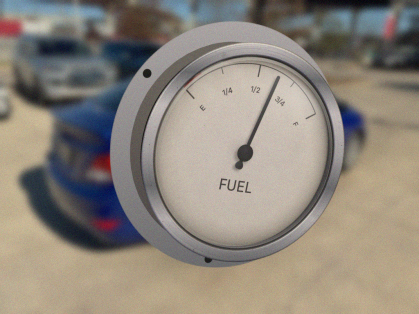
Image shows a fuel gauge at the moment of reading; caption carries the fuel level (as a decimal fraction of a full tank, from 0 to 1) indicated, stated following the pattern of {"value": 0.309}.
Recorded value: {"value": 0.625}
